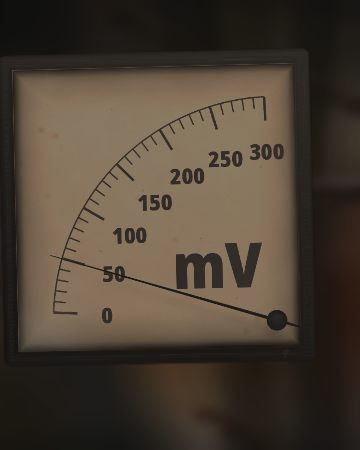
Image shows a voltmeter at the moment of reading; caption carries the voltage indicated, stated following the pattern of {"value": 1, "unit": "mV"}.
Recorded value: {"value": 50, "unit": "mV"}
